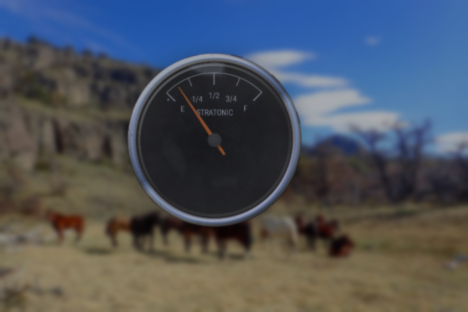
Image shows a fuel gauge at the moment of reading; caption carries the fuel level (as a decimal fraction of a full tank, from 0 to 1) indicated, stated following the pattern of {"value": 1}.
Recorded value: {"value": 0.125}
